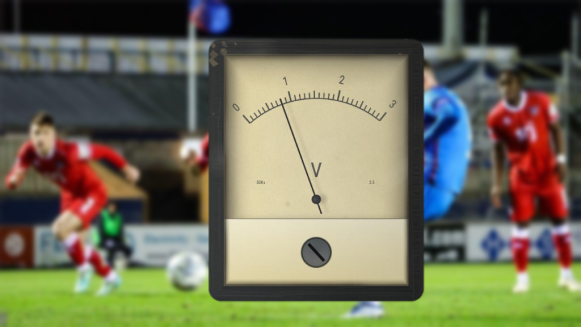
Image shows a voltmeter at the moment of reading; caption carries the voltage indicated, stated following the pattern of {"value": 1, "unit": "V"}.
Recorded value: {"value": 0.8, "unit": "V"}
